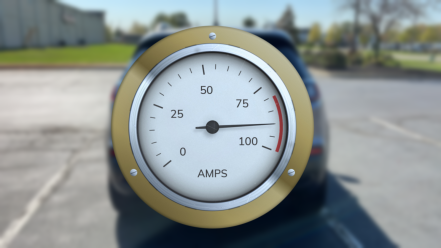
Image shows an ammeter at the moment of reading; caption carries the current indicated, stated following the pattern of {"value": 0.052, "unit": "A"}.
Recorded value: {"value": 90, "unit": "A"}
